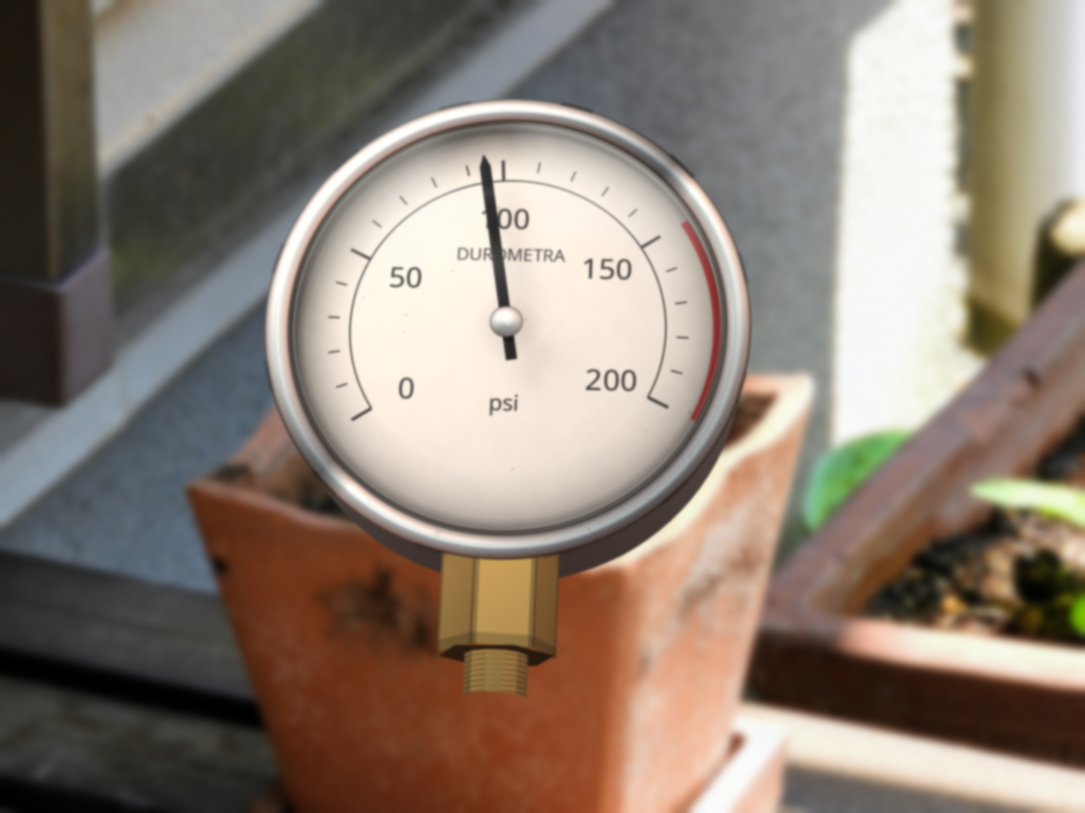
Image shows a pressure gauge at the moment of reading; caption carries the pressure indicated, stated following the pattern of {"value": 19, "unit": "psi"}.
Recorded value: {"value": 95, "unit": "psi"}
